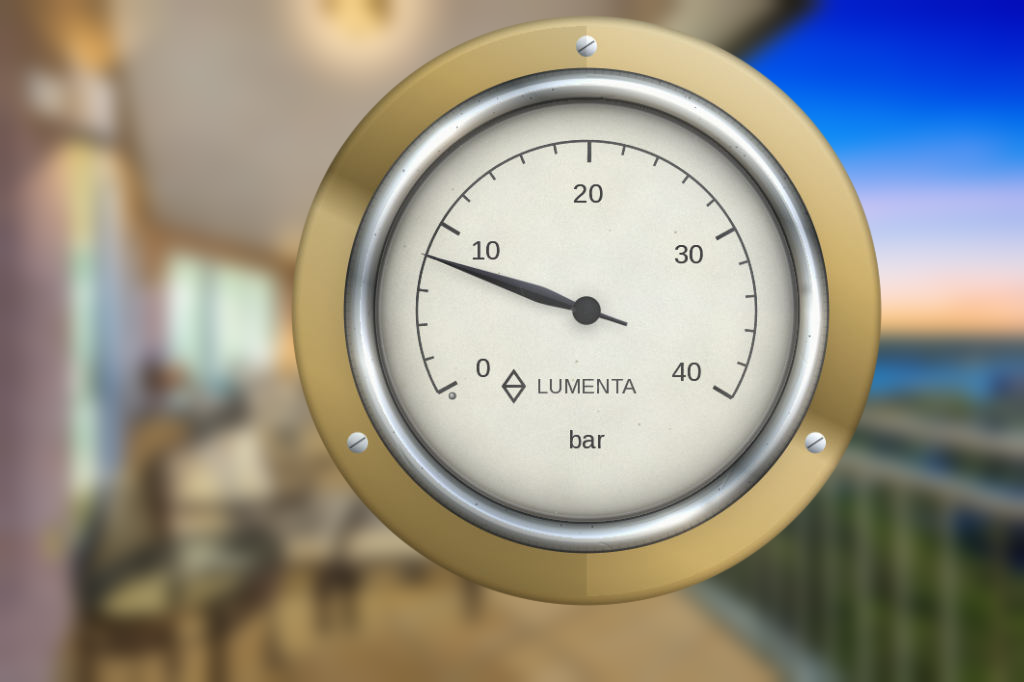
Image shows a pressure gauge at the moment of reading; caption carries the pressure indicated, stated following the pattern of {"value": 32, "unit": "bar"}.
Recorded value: {"value": 8, "unit": "bar"}
